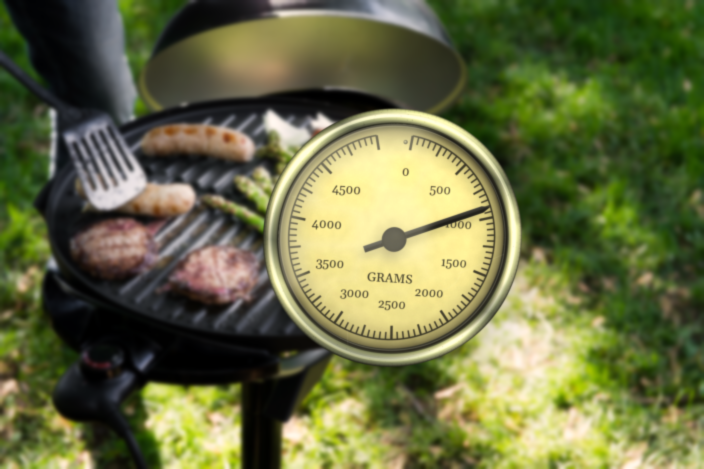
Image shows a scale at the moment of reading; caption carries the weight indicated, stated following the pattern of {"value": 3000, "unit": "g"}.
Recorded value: {"value": 900, "unit": "g"}
